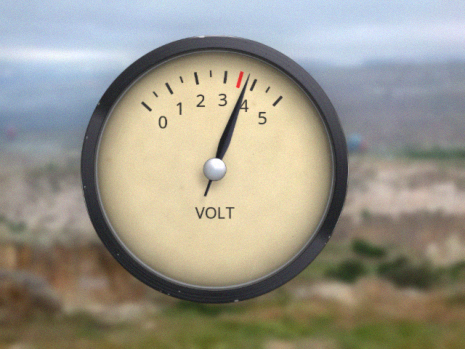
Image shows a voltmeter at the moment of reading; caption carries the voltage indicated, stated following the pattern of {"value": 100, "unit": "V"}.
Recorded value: {"value": 3.75, "unit": "V"}
